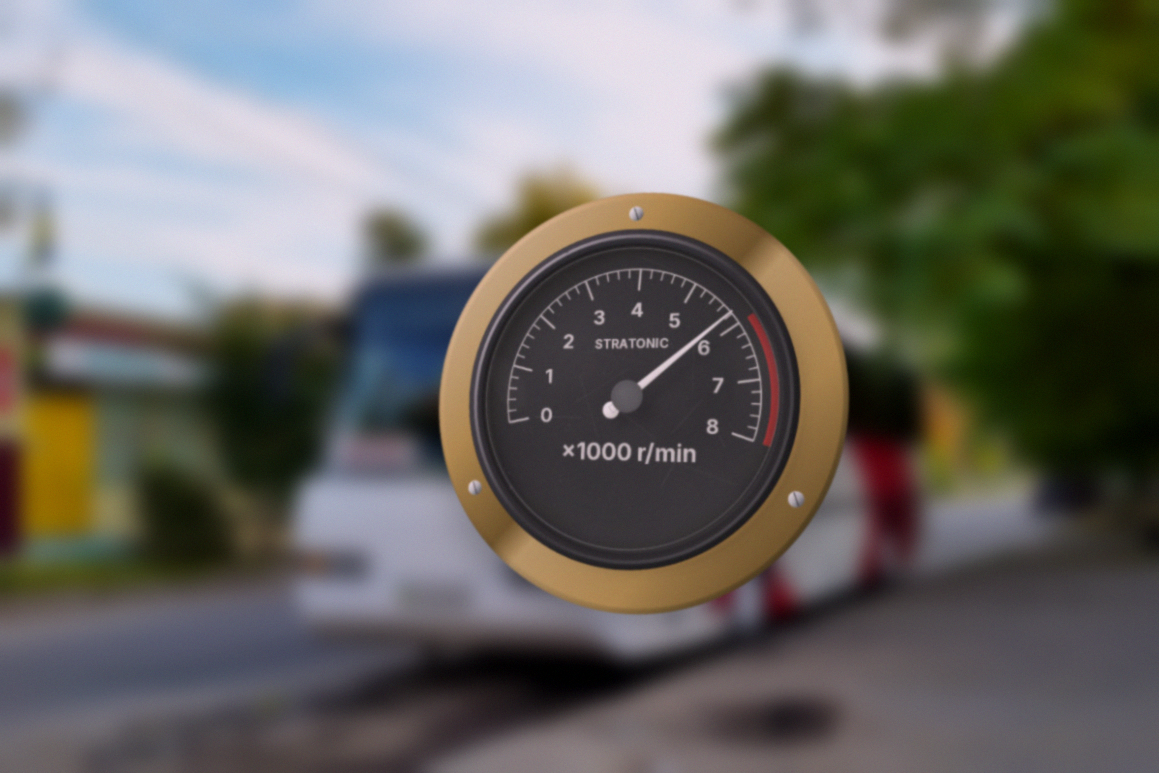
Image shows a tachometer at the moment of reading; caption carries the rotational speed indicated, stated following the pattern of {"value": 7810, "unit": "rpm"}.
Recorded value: {"value": 5800, "unit": "rpm"}
